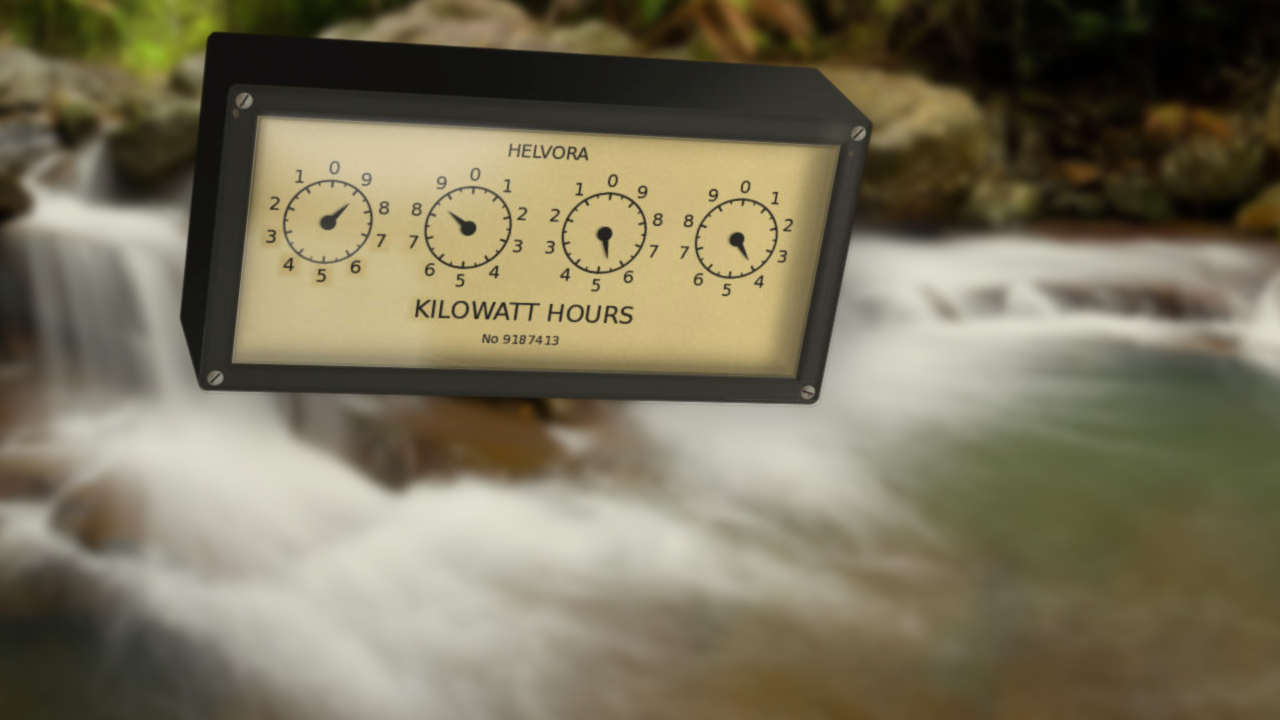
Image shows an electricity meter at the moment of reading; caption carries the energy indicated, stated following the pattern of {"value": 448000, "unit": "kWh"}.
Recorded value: {"value": 8854, "unit": "kWh"}
